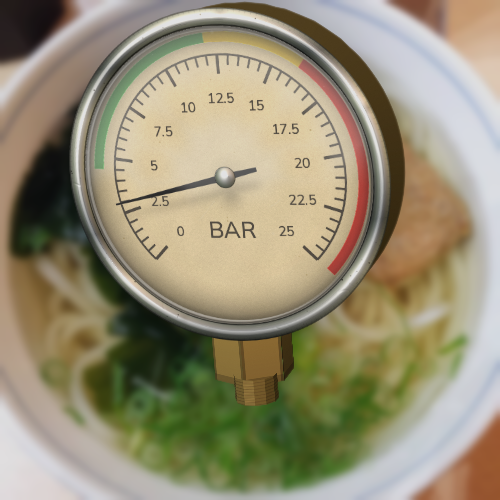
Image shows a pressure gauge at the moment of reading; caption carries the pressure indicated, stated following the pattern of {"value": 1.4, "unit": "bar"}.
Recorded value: {"value": 3, "unit": "bar"}
